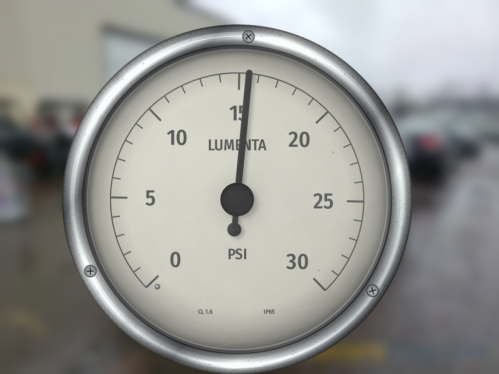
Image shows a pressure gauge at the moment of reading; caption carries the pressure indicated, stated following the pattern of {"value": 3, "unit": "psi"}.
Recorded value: {"value": 15.5, "unit": "psi"}
